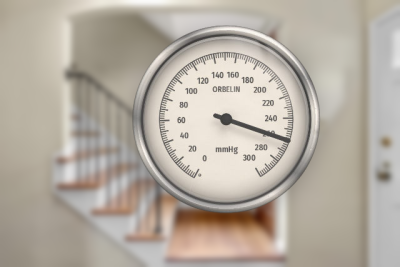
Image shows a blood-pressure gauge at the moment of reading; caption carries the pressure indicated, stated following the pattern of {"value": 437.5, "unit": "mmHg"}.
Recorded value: {"value": 260, "unit": "mmHg"}
